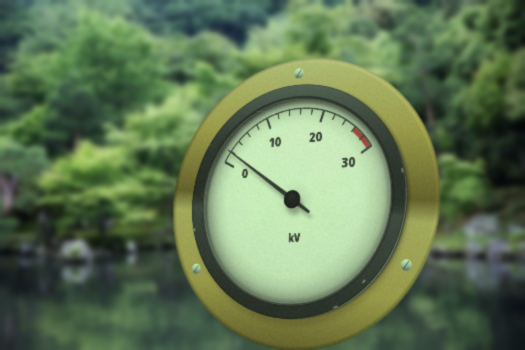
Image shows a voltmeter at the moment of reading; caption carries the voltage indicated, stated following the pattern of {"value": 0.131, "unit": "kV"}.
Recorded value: {"value": 2, "unit": "kV"}
